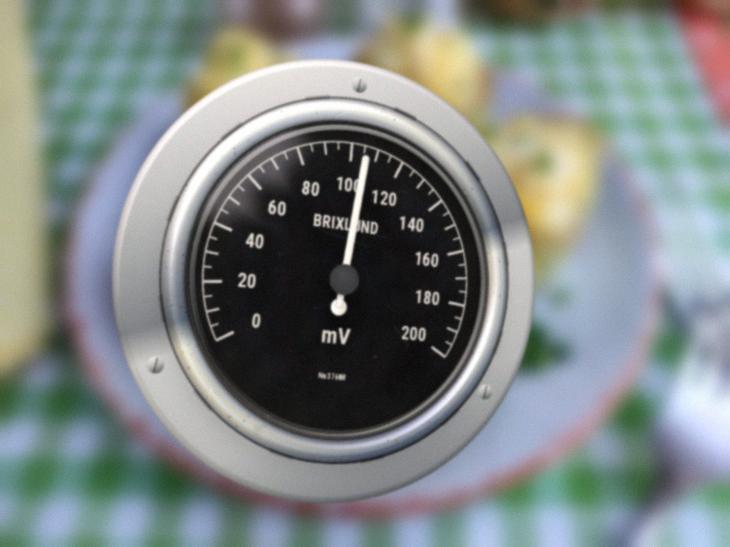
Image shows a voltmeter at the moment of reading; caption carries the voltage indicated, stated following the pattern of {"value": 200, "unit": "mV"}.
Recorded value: {"value": 105, "unit": "mV"}
